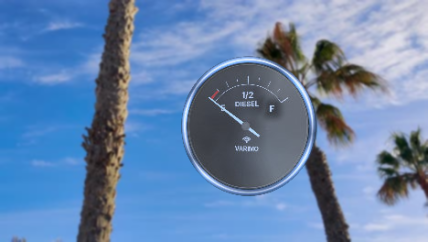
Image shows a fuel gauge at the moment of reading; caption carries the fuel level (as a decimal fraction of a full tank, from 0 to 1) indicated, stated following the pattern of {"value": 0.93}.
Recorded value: {"value": 0}
